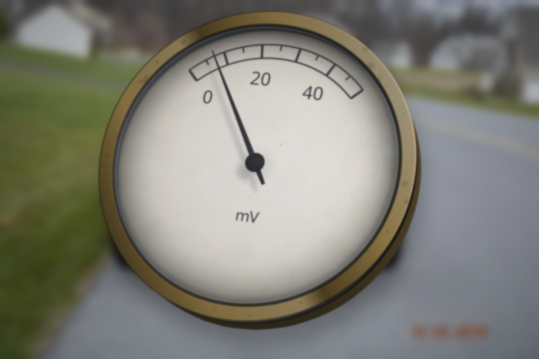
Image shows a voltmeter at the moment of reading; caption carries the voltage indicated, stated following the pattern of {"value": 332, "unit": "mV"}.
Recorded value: {"value": 7.5, "unit": "mV"}
